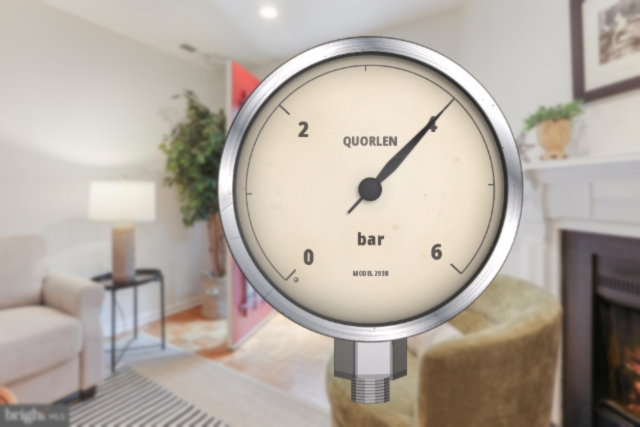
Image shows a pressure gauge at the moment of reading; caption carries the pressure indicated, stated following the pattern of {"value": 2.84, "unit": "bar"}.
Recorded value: {"value": 4, "unit": "bar"}
